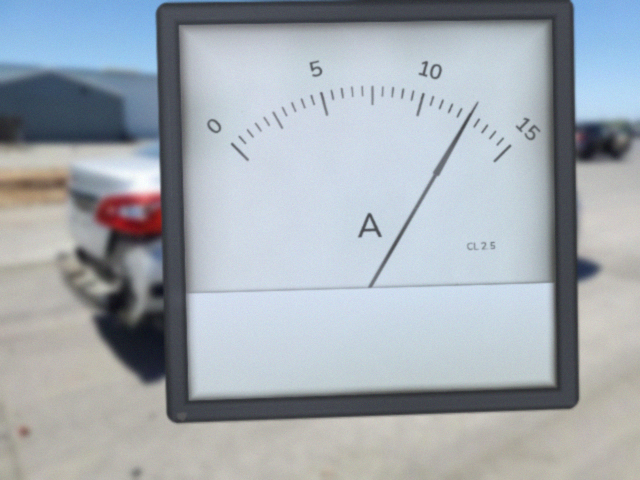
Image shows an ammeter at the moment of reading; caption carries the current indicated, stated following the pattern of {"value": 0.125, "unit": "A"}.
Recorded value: {"value": 12.5, "unit": "A"}
